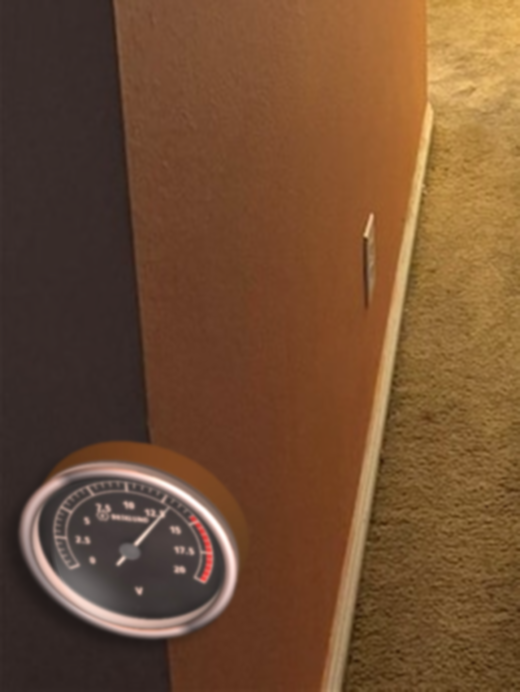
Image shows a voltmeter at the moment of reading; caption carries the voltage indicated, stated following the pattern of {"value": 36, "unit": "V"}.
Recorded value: {"value": 13, "unit": "V"}
